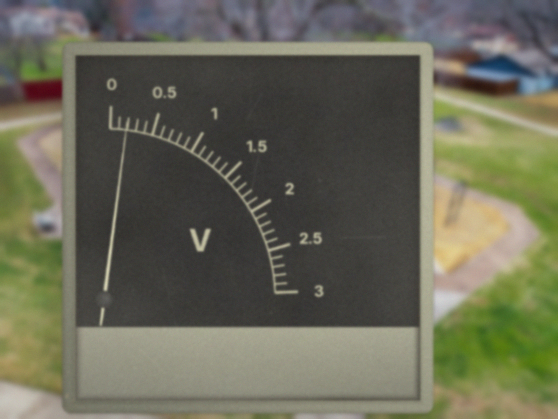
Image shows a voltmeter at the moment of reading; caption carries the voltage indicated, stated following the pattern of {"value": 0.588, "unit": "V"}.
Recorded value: {"value": 0.2, "unit": "V"}
